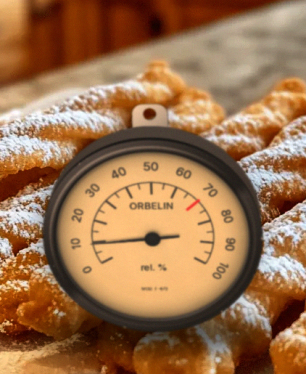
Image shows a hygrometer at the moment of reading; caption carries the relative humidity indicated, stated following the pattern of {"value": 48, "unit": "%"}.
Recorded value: {"value": 10, "unit": "%"}
